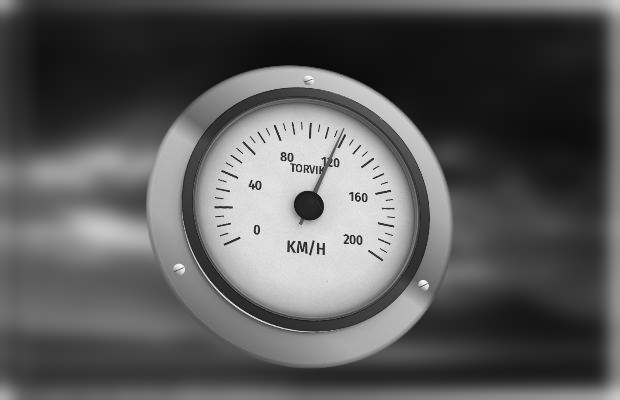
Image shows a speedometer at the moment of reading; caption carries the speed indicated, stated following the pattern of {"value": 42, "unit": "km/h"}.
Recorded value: {"value": 117.5, "unit": "km/h"}
